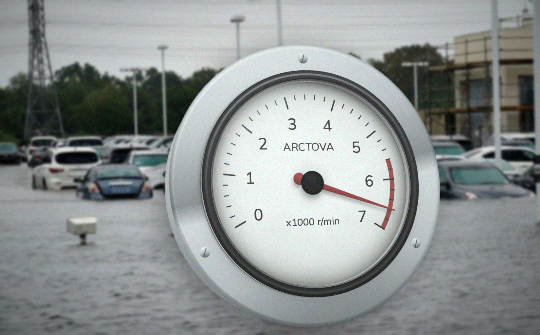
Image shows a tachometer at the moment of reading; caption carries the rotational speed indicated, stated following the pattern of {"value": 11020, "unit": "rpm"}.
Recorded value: {"value": 6600, "unit": "rpm"}
